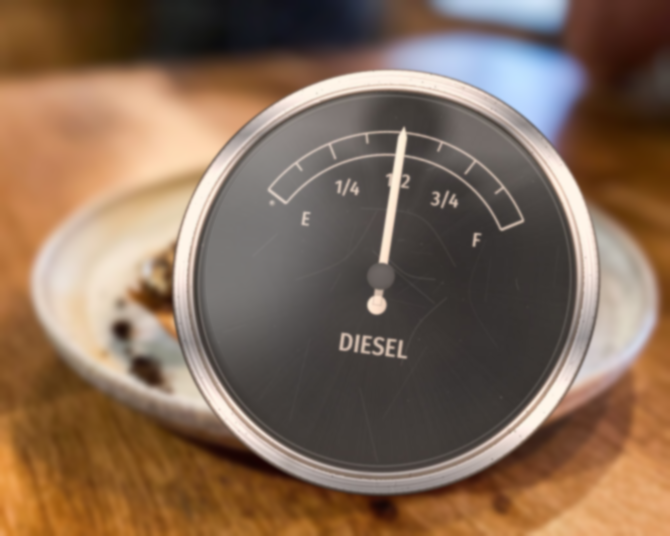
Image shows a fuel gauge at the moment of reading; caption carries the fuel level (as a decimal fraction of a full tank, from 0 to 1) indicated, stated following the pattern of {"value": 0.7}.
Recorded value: {"value": 0.5}
